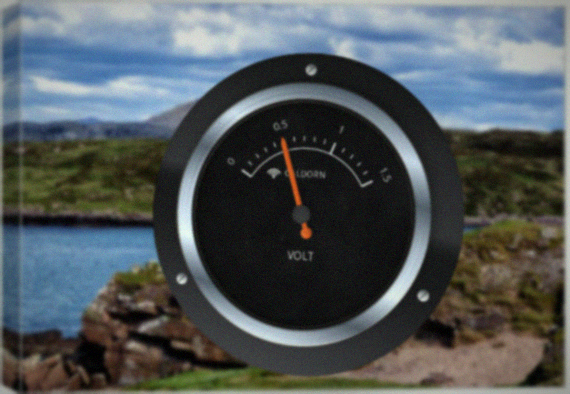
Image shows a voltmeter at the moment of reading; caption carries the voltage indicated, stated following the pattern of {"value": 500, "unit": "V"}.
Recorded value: {"value": 0.5, "unit": "V"}
